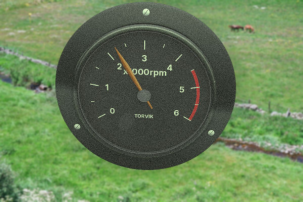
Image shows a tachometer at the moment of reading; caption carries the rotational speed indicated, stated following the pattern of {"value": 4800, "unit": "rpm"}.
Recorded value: {"value": 2250, "unit": "rpm"}
